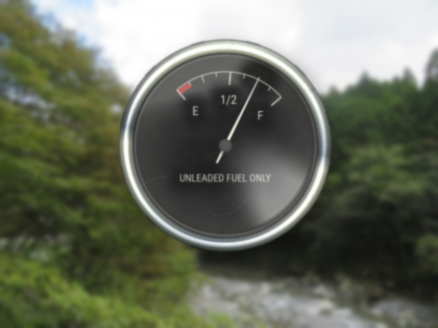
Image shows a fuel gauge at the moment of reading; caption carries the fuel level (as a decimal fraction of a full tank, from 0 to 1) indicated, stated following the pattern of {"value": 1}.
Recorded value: {"value": 0.75}
